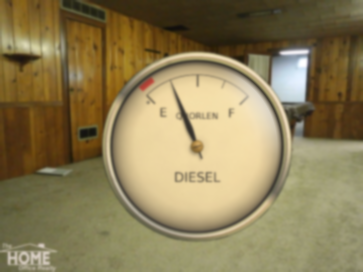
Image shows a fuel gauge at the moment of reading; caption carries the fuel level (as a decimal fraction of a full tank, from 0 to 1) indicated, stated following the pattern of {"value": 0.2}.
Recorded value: {"value": 0.25}
